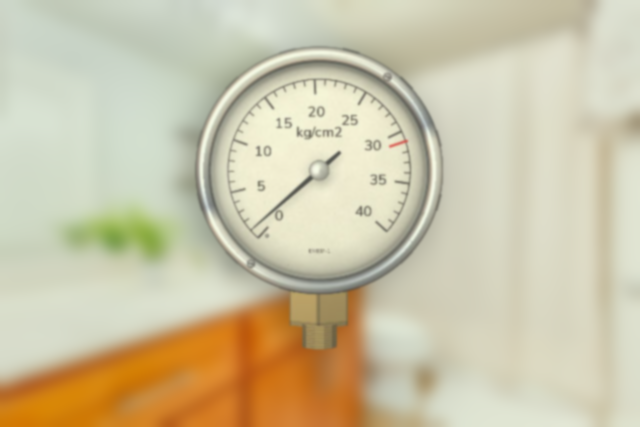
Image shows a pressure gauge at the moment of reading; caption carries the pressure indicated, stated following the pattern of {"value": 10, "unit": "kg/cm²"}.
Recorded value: {"value": 1, "unit": "kg/cm²"}
